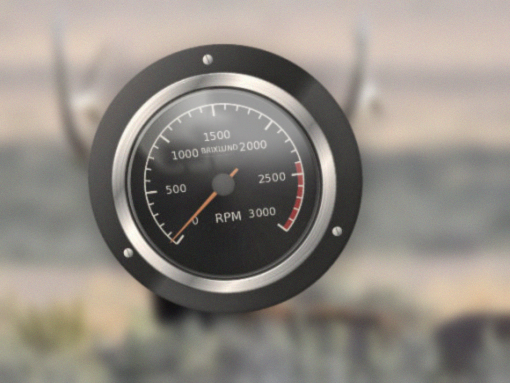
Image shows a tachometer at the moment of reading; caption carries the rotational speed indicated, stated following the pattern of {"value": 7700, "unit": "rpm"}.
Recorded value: {"value": 50, "unit": "rpm"}
